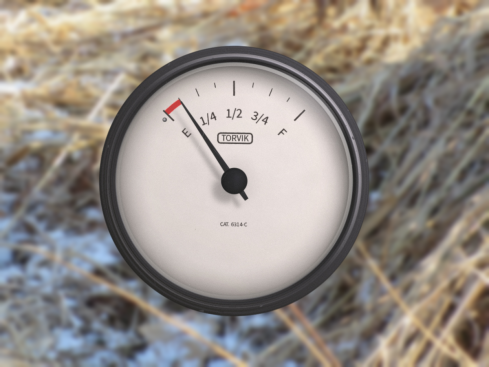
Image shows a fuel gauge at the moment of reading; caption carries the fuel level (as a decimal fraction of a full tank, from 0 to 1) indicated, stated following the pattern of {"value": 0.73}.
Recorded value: {"value": 0.125}
